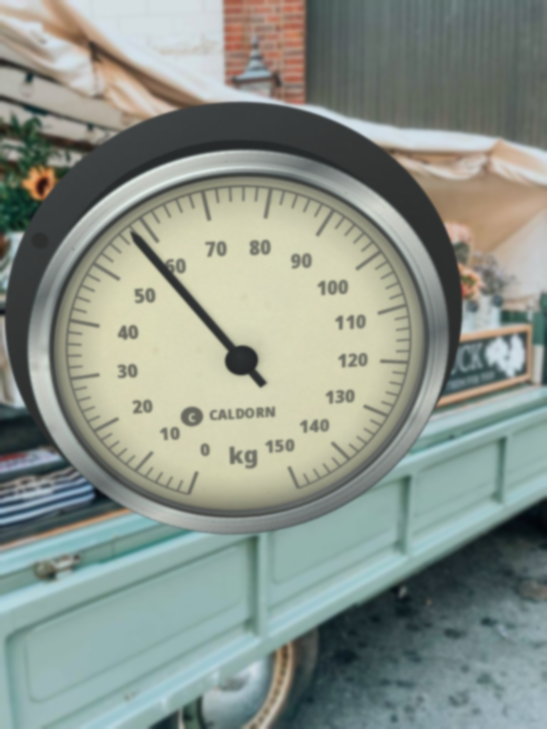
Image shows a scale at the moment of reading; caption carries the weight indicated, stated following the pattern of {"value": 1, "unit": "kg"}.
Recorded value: {"value": 58, "unit": "kg"}
